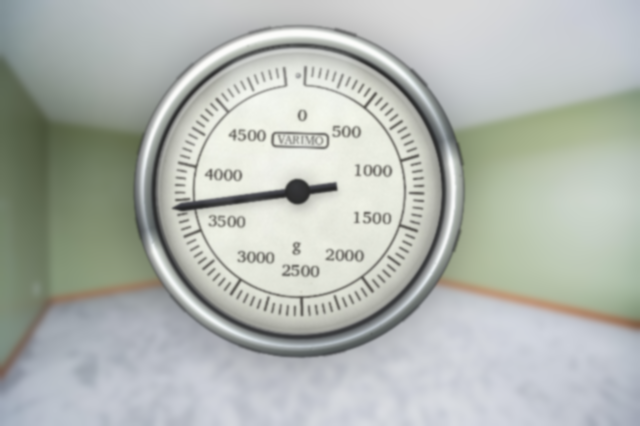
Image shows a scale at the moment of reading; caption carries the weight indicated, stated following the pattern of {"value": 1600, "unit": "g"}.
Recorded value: {"value": 3700, "unit": "g"}
